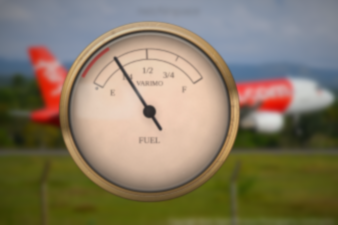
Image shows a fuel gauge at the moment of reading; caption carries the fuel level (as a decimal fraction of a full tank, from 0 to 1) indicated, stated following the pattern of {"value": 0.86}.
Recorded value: {"value": 0.25}
